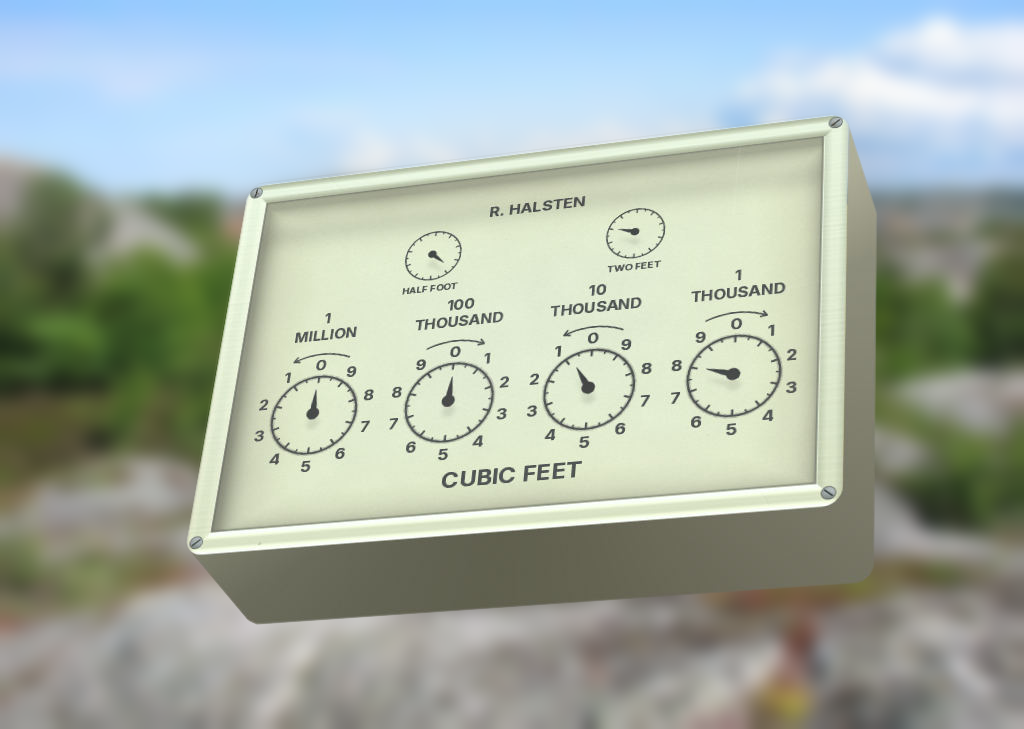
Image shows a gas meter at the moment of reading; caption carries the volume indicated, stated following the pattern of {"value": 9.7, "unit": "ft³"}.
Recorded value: {"value": 800, "unit": "ft³"}
